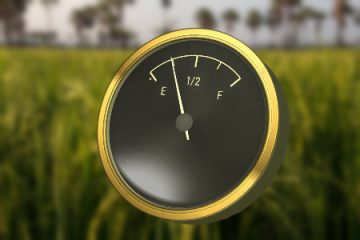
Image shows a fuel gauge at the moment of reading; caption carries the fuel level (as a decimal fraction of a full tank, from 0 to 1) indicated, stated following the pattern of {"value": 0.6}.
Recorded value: {"value": 0.25}
